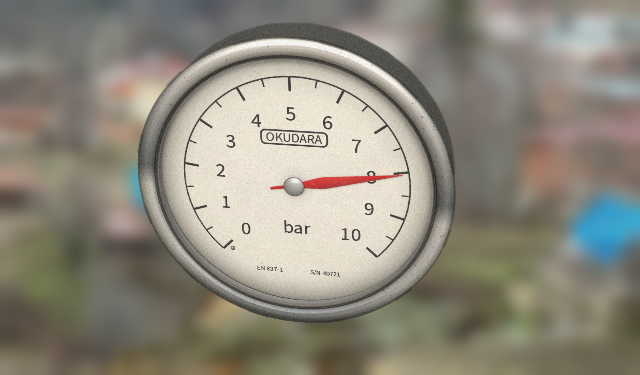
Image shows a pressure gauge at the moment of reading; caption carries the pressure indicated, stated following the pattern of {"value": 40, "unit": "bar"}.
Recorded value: {"value": 8, "unit": "bar"}
